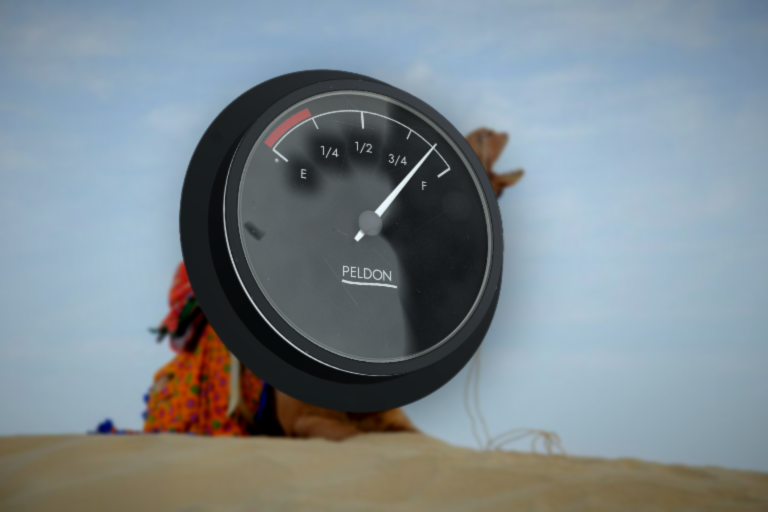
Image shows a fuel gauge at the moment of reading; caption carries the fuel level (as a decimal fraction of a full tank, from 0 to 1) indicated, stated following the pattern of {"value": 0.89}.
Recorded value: {"value": 0.875}
